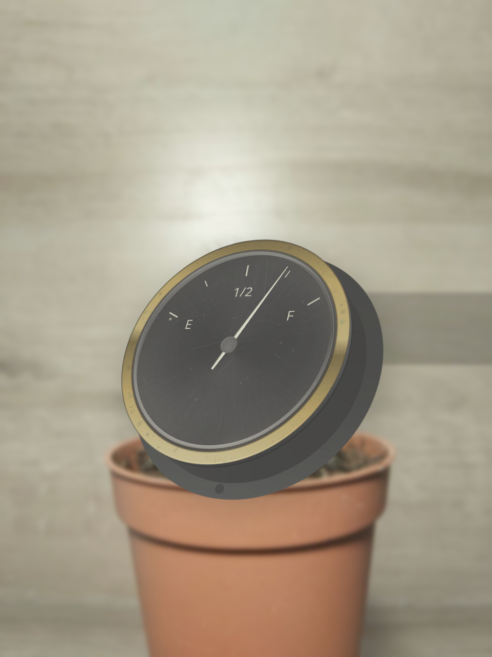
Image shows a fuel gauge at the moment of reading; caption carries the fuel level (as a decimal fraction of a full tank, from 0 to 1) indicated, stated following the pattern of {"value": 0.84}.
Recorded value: {"value": 0.75}
